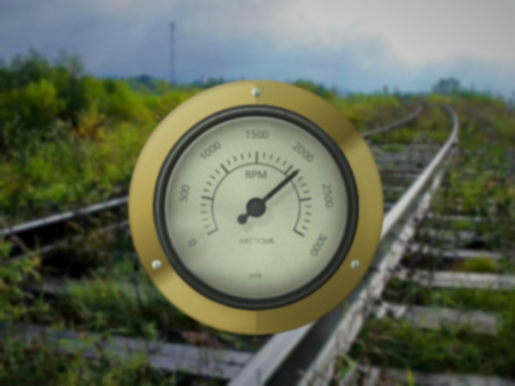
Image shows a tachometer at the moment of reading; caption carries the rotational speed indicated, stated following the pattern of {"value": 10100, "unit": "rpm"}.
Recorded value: {"value": 2100, "unit": "rpm"}
